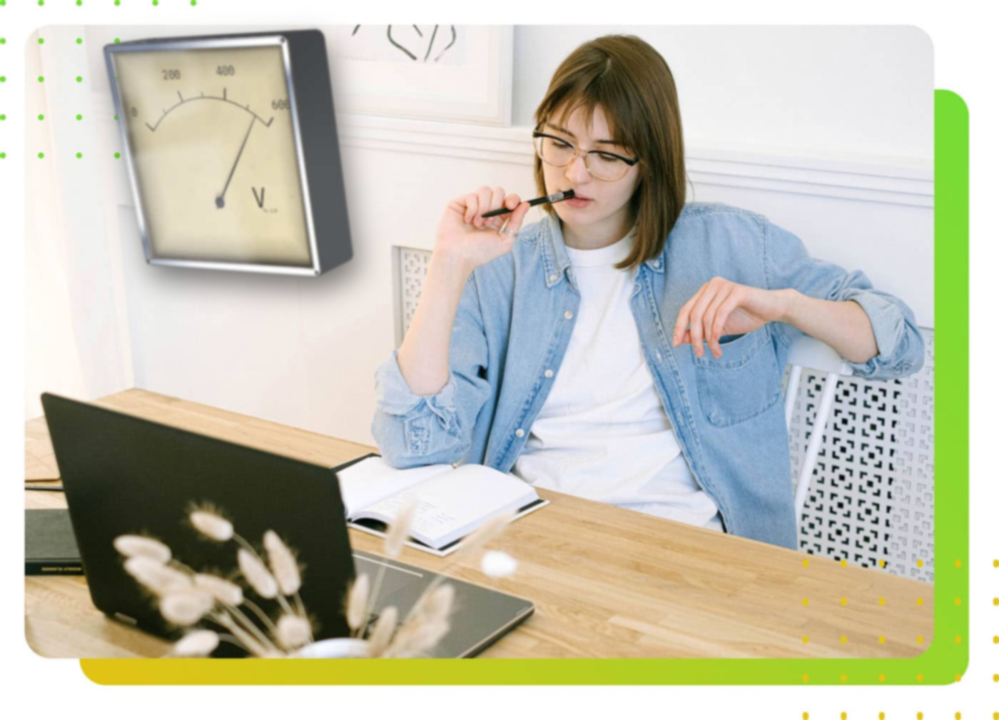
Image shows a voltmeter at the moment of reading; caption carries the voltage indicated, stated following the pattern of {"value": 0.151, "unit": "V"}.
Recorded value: {"value": 550, "unit": "V"}
